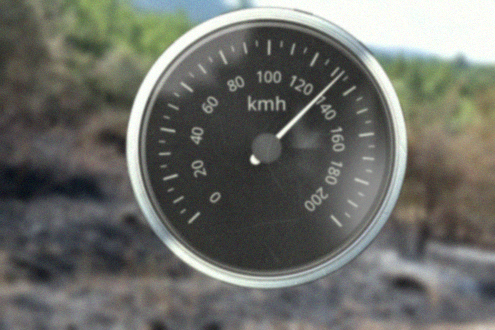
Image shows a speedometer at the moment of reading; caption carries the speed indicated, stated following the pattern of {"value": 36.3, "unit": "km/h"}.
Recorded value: {"value": 132.5, "unit": "km/h"}
